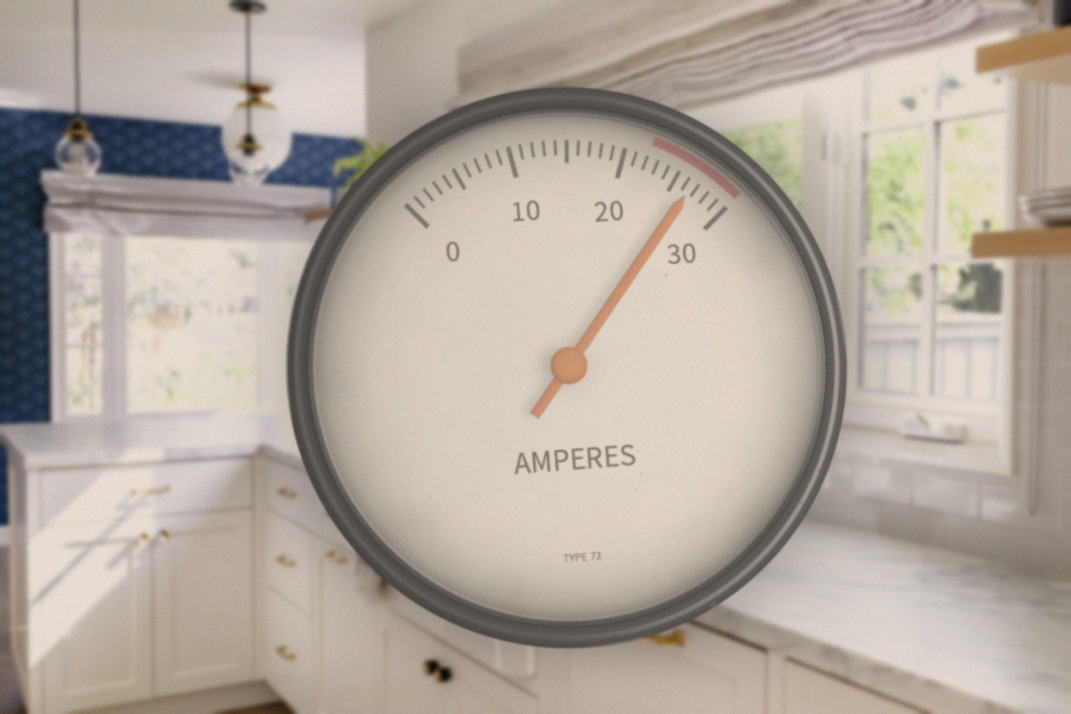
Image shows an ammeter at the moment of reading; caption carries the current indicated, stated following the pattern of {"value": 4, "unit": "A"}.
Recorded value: {"value": 26.5, "unit": "A"}
